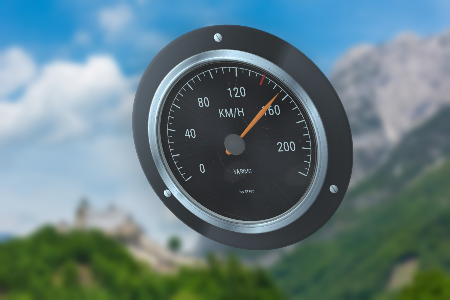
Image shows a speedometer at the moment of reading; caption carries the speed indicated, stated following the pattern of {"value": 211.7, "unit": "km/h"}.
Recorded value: {"value": 155, "unit": "km/h"}
